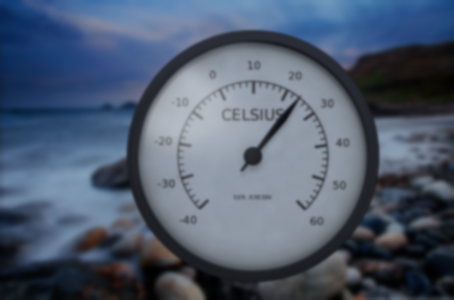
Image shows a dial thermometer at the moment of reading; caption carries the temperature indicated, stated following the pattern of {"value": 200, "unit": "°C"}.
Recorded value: {"value": 24, "unit": "°C"}
